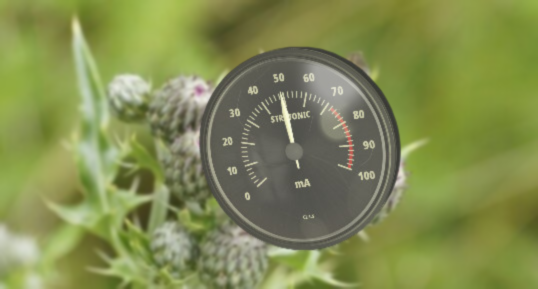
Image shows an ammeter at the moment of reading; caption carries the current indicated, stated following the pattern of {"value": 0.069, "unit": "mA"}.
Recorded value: {"value": 50, "unit": "mA"}
